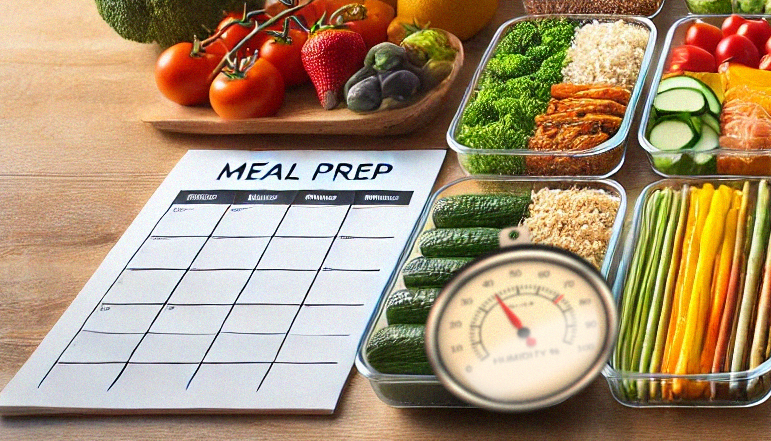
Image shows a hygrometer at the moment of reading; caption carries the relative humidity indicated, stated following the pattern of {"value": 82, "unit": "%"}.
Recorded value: {"value": 40, "unit": "%"}
